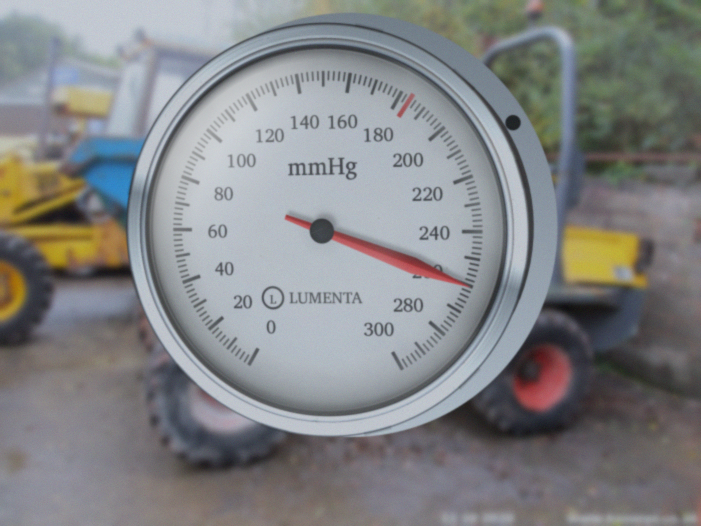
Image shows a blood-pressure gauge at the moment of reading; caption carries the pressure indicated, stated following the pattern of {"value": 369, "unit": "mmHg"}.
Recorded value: {"value": 260, "unit": "mmHg"}
